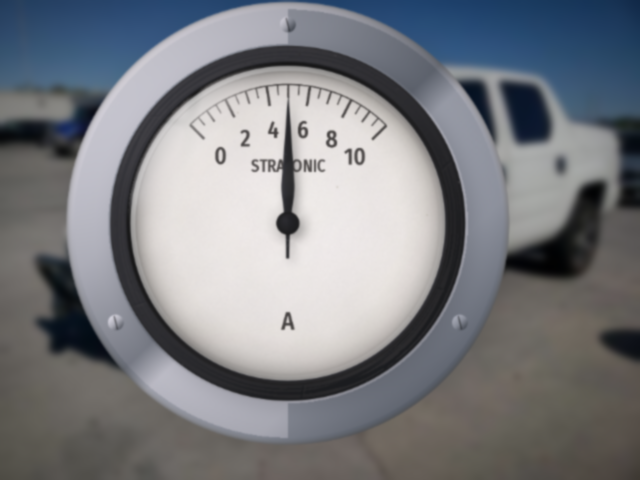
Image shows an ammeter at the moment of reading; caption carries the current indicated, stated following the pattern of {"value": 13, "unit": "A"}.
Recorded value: {"value": 5, "unit": "A"}
